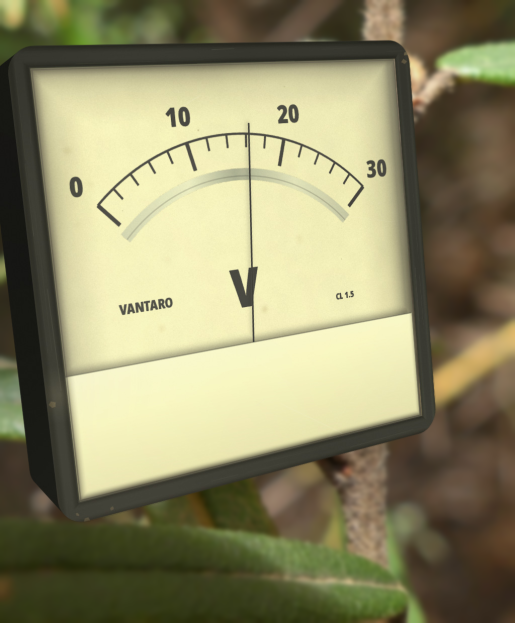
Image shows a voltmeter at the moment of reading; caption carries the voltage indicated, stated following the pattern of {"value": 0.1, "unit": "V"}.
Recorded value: {"value": 16, "unit": "V"}
